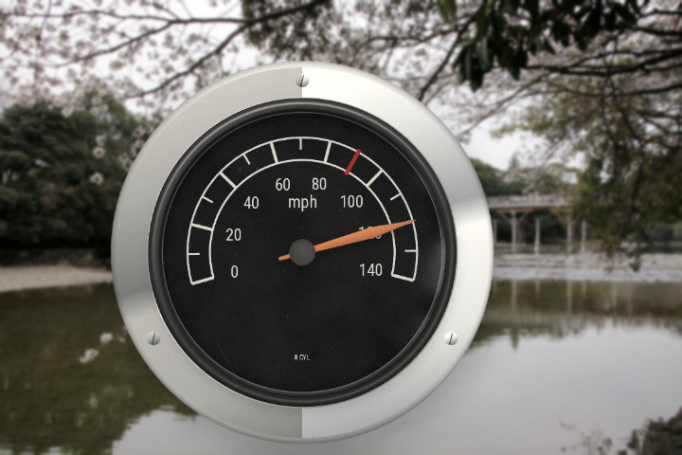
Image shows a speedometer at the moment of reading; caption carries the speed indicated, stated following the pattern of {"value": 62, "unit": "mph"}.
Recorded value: {"value": 120, "unit": "mph"}
